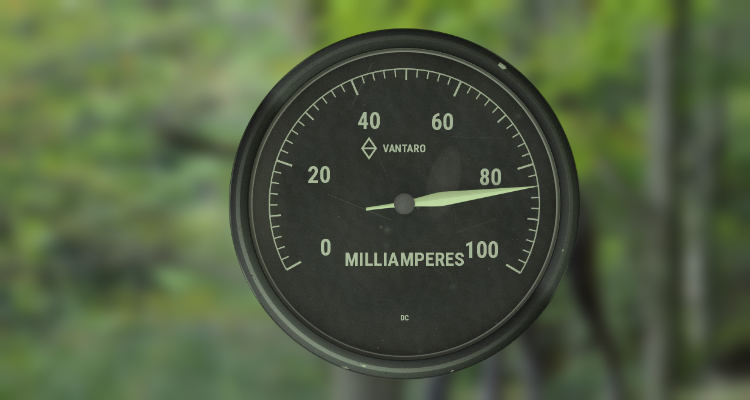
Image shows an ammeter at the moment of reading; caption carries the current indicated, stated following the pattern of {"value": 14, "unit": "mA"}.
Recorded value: {"value": 84, "unit": "mA"}
